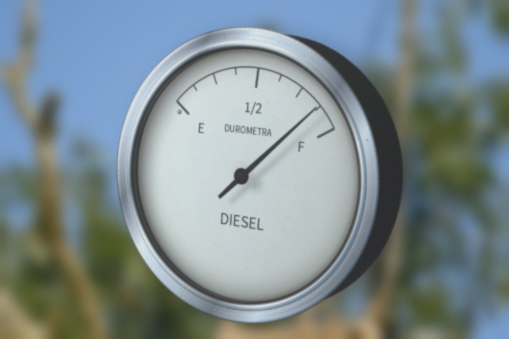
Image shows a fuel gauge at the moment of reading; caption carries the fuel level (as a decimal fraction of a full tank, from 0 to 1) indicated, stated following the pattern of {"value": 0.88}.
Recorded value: {"value": 0.875}
